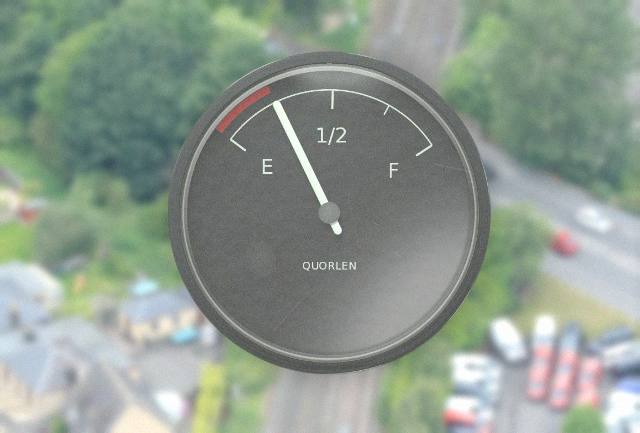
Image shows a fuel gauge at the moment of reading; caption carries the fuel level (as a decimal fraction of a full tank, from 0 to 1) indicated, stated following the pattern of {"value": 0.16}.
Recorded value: {"value": 0.25}
